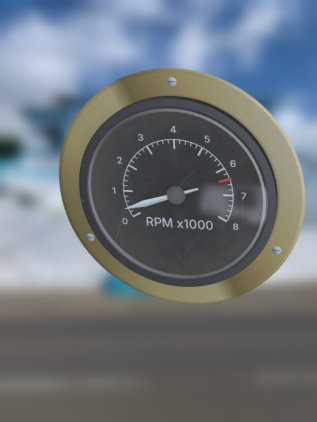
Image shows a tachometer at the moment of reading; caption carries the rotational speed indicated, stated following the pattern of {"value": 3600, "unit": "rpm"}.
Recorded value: {"value": 400, "unit": "rpm"}
